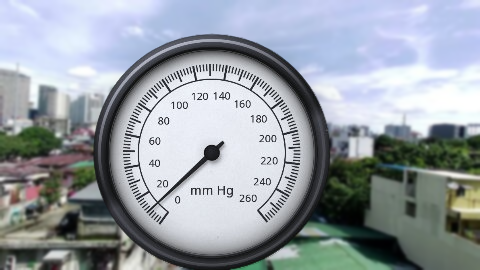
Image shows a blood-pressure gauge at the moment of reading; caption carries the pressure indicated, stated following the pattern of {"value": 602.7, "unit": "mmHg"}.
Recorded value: {"value": 10, "unit": "mmHg"}
